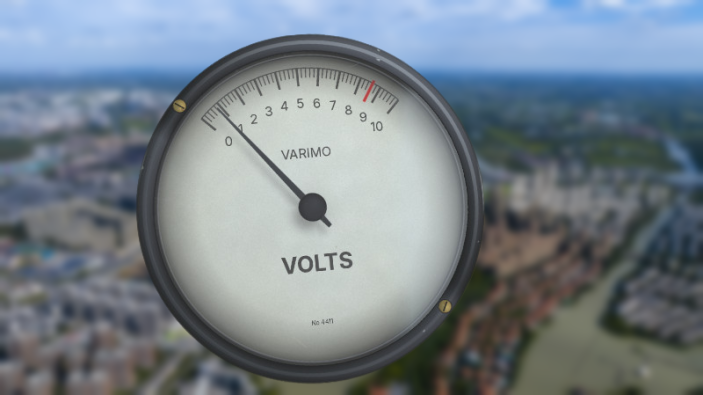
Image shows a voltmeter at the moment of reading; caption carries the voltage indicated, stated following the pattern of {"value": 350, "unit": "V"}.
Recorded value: {"value": 0.8, "unit": "V"}
